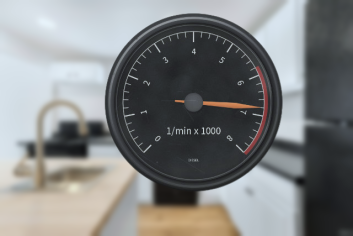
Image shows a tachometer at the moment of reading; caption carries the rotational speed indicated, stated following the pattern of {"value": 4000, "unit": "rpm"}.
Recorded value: {"value": 6800, "unit": "rpm"}
